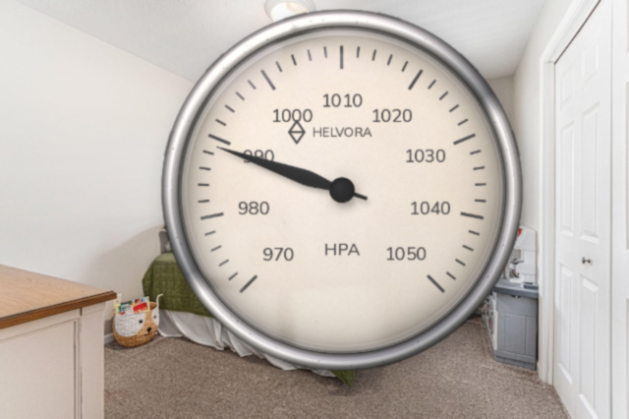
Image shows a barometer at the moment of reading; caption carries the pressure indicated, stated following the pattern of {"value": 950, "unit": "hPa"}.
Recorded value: {"value": 989, "unit": "hPa"}
